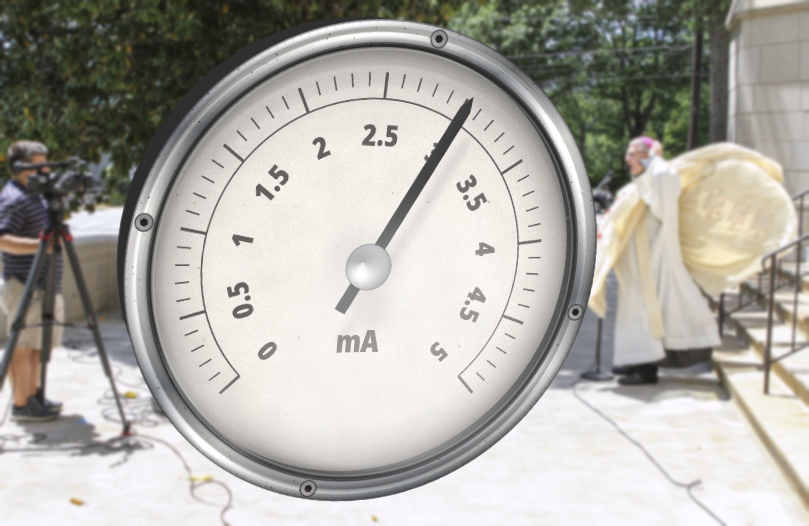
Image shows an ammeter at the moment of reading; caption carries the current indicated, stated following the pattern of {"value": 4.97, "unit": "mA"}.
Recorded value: {"value": 3, "unit": "mA"}
